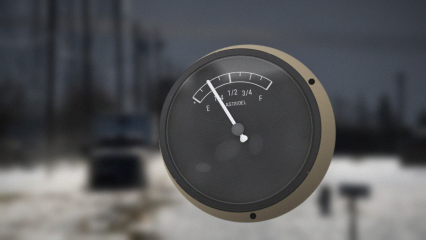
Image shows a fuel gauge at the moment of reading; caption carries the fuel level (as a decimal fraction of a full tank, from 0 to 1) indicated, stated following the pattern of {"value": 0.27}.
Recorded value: {"value": 0.25}
